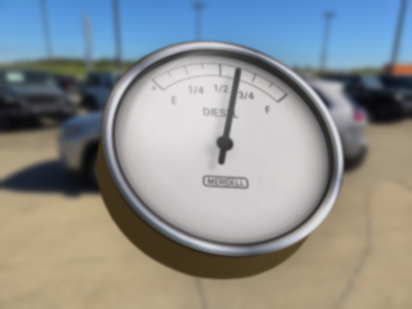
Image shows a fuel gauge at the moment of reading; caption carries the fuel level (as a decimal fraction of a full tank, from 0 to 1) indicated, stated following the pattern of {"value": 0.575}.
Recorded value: {"value": 0.625}
